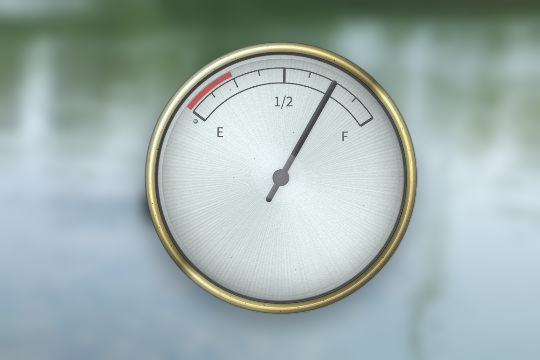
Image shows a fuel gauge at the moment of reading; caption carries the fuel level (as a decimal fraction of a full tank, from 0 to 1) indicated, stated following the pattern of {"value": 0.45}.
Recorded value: {"value": 0.75}
